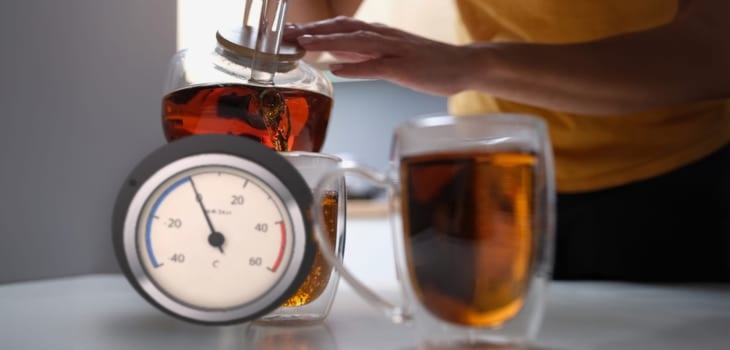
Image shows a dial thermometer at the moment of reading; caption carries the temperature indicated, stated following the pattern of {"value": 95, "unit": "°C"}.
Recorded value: {"value": 0, "unit": "°C"}
